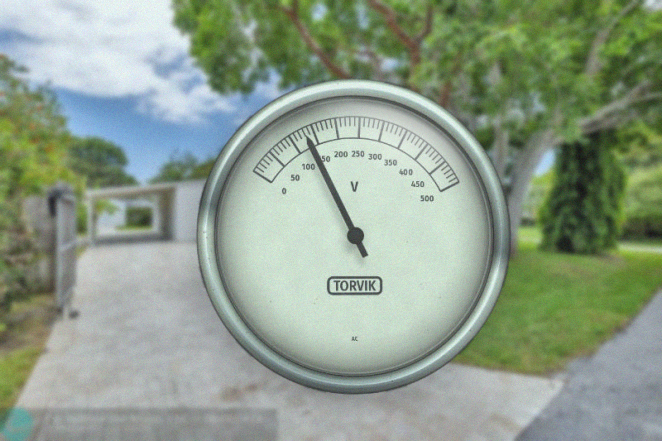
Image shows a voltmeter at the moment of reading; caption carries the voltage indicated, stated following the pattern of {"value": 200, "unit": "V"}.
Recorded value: {"value": 130, "unit": "V"}
